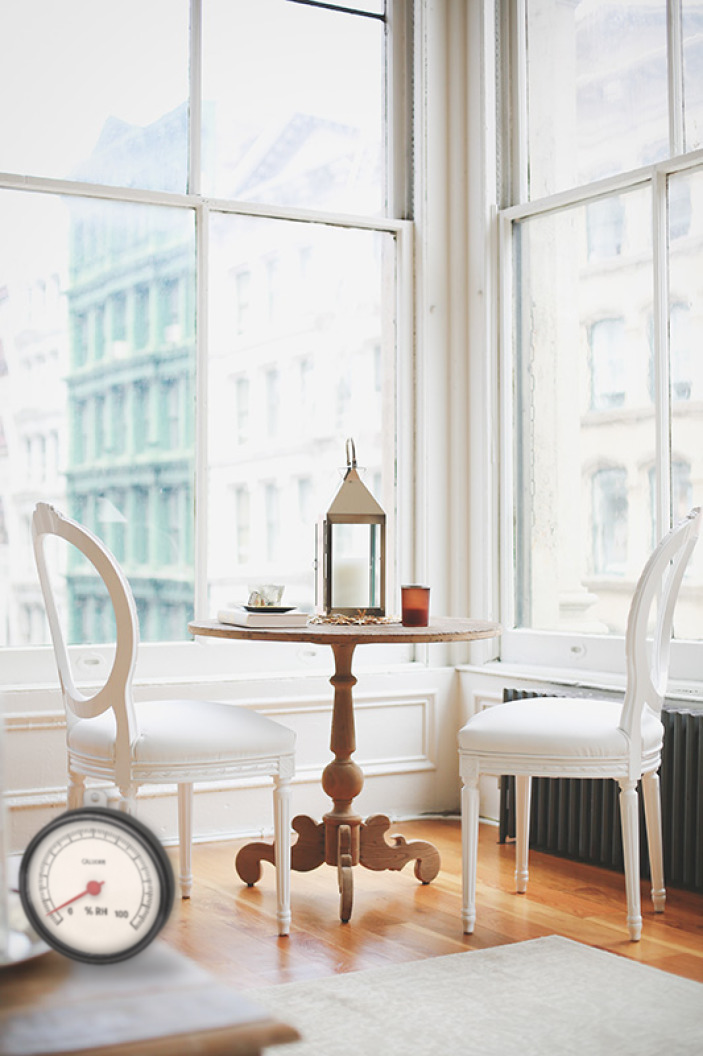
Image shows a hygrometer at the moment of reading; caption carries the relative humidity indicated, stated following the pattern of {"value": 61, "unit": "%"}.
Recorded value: {"value": 5, "unit": "%"}
